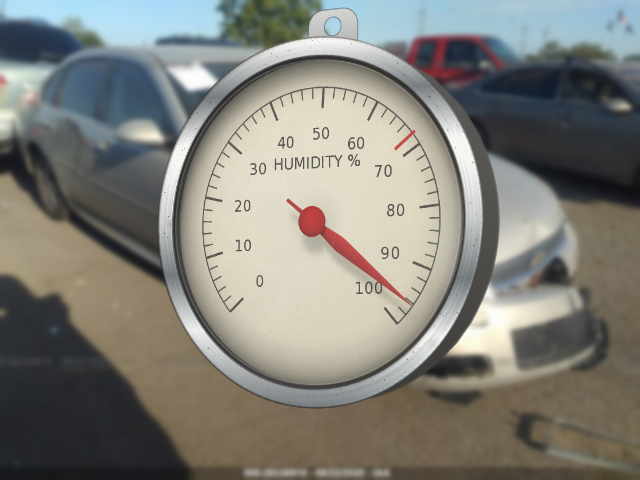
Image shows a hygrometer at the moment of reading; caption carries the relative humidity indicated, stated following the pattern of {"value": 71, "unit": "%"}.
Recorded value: {"value": 96, "unit": "%"}
